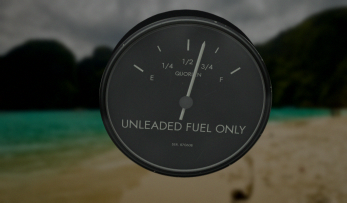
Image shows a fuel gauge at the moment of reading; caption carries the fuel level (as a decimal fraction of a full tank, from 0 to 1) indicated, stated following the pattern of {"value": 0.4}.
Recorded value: {"value": 0.625}
